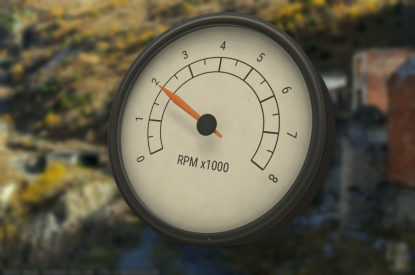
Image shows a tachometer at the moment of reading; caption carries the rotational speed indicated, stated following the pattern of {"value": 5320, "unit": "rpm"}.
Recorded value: {"value": 2000, "unit": "rpm"}
